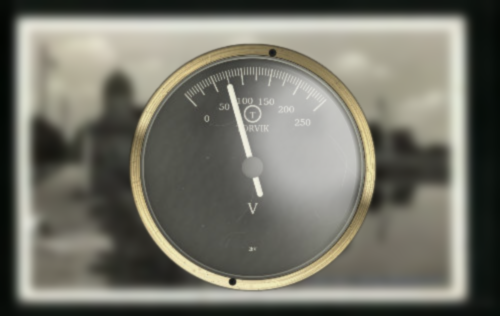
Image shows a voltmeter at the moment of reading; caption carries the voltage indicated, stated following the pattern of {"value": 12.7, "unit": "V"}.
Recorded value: {"value": 75, "unit": "V"}
